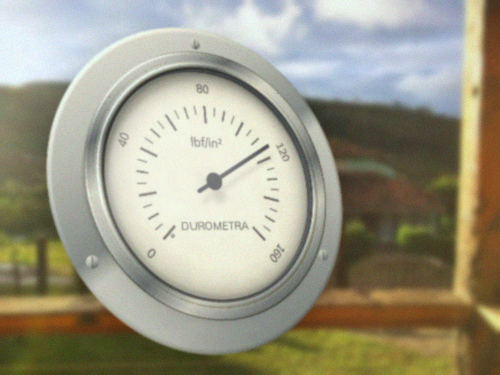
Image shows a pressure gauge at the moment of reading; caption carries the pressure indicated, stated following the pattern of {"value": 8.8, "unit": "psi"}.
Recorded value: {"value": 115, "unit": "psi"}
